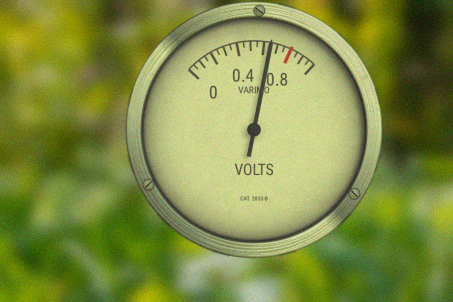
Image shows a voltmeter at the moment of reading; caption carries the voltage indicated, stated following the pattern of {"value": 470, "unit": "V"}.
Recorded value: {"value": 0.65, "unit": "V"}
